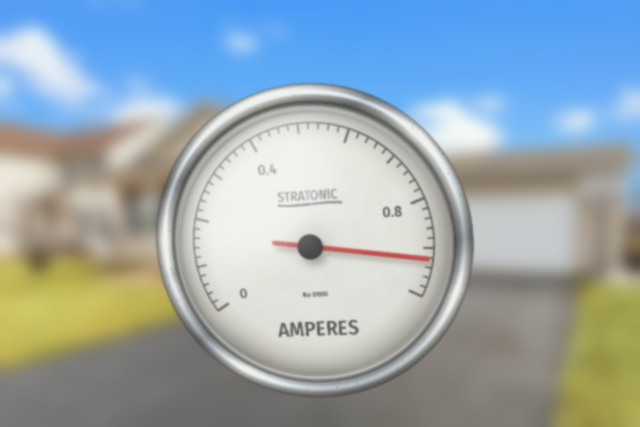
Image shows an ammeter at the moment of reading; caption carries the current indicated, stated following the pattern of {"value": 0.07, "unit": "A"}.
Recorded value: {"value": 0.92, "unit": "A"}
